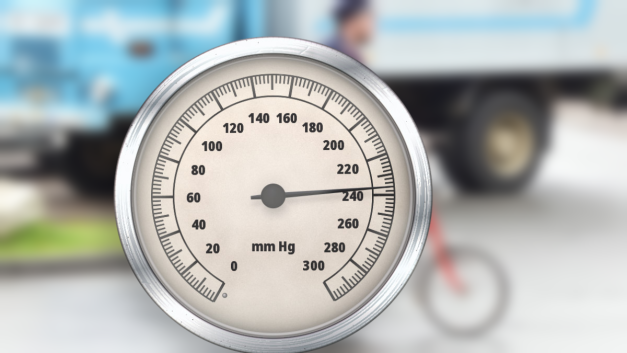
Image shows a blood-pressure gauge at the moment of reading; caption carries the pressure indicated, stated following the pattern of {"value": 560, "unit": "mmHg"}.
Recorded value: {"value": 236, "unit": "mmHg"}
